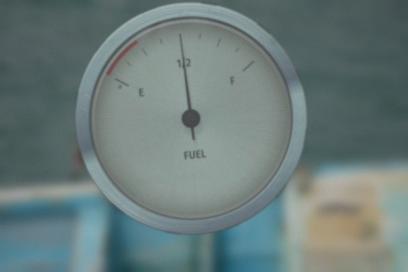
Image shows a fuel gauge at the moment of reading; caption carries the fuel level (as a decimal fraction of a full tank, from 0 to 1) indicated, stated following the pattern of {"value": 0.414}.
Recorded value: {"value": 0.5}
